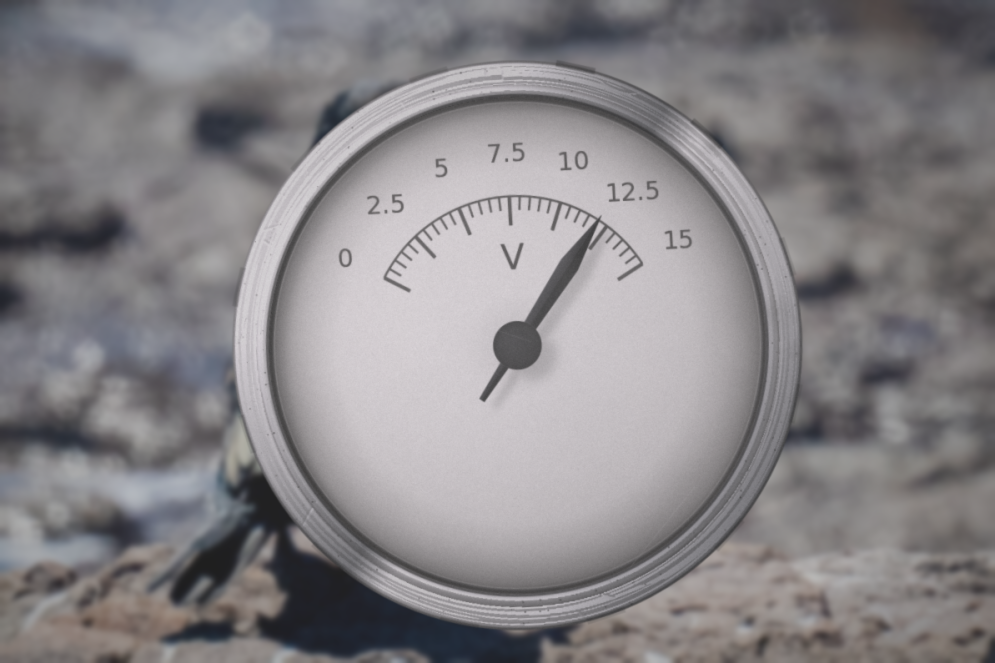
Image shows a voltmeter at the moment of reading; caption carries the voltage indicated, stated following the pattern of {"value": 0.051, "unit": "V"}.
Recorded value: {"value": 12, "unit": "V"}
